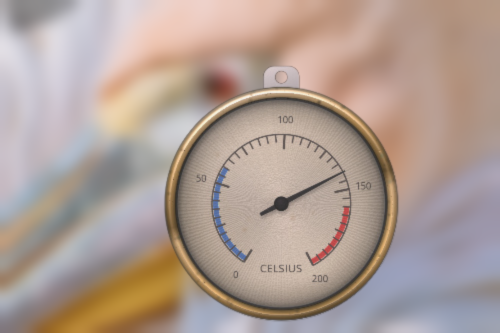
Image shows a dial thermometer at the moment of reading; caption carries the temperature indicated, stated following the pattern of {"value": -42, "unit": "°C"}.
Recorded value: {"value": 140, "unit": "°C"}
